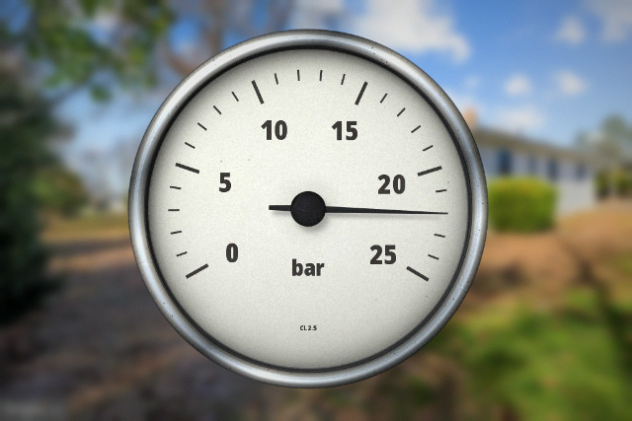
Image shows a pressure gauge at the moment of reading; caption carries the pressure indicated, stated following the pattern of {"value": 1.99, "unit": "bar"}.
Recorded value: {"value": 22, "unit": "bar"}
